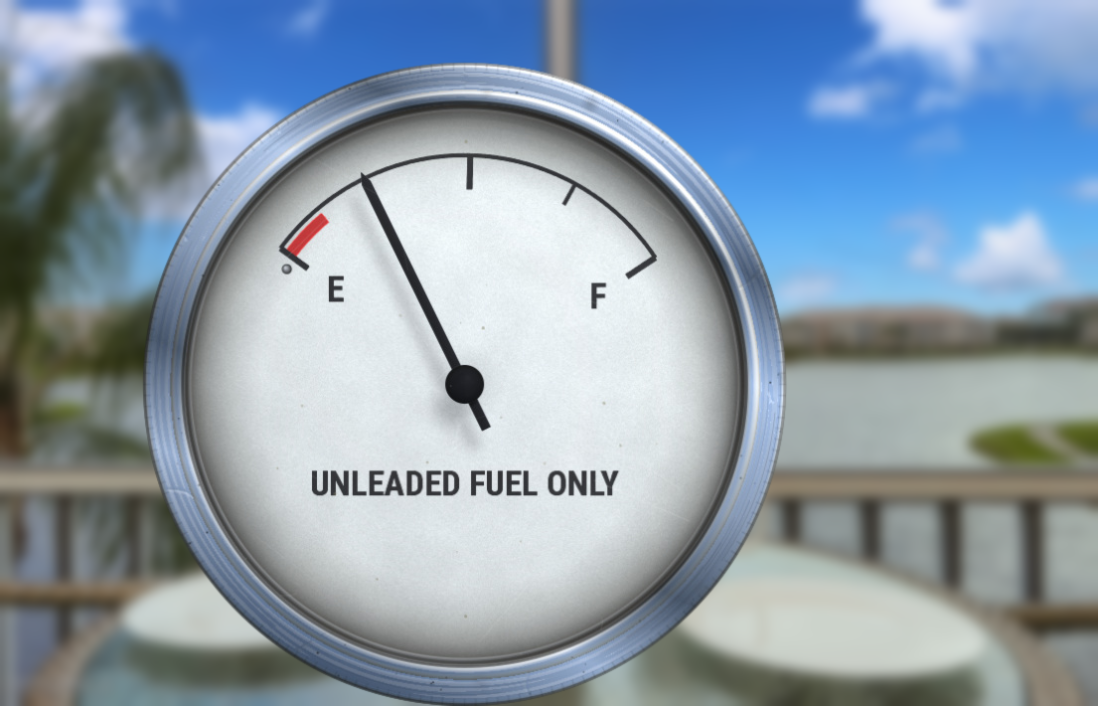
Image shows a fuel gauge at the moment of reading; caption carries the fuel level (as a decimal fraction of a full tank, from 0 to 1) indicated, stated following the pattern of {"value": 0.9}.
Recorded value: {"value": 0.25}
